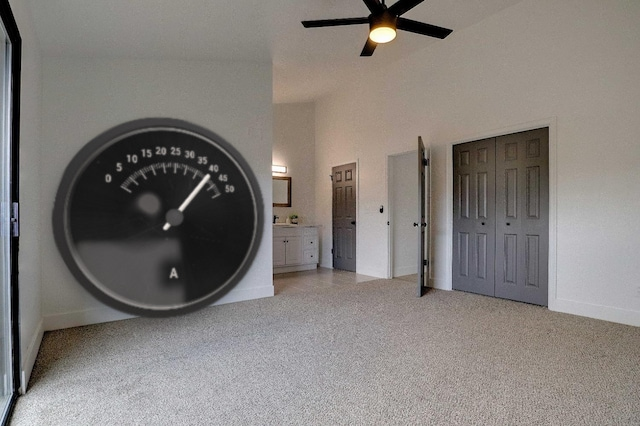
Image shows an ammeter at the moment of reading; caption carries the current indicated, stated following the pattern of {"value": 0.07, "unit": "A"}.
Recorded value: {"value": 40, "unit": "A"}
